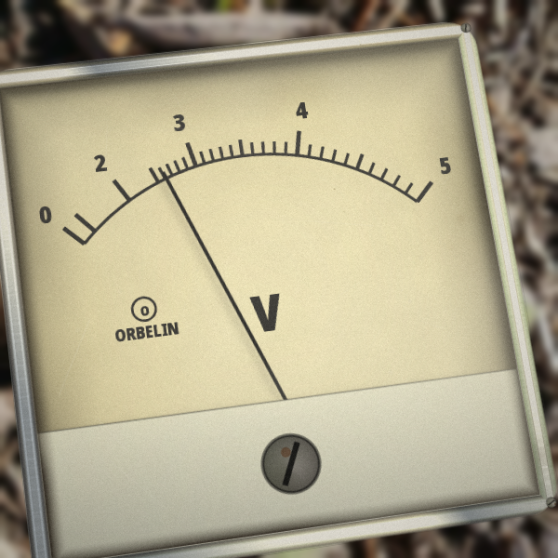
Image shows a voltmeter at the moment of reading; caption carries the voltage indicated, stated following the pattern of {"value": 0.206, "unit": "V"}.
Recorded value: {"value": 2.6, "unit": "V"}
